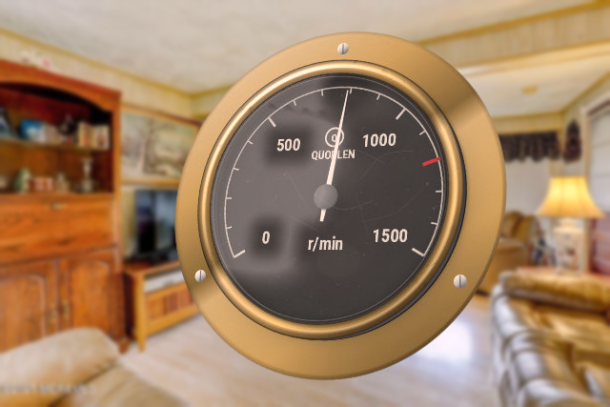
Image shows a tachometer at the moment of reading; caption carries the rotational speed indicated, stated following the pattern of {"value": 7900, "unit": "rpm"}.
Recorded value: {"value": 800, "unit": "rpm"}
